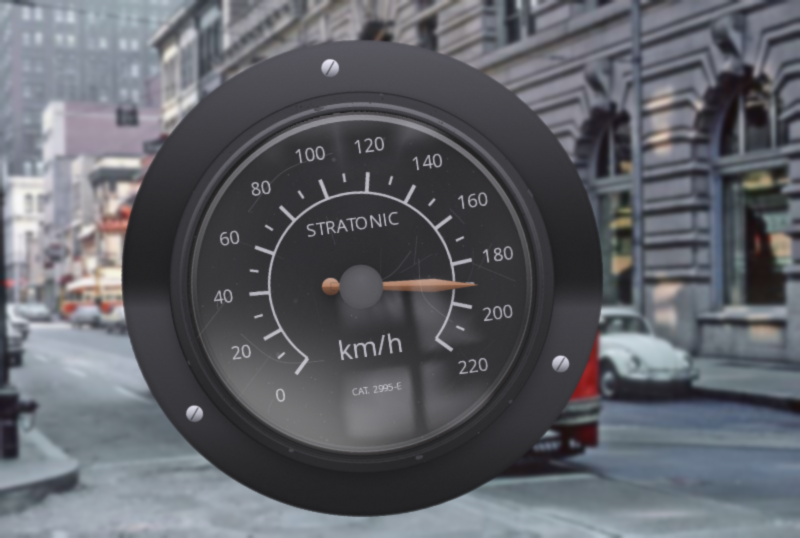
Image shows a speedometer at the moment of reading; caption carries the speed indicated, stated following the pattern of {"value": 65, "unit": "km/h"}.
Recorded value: {"value": 190, "unit": "km/h"}
